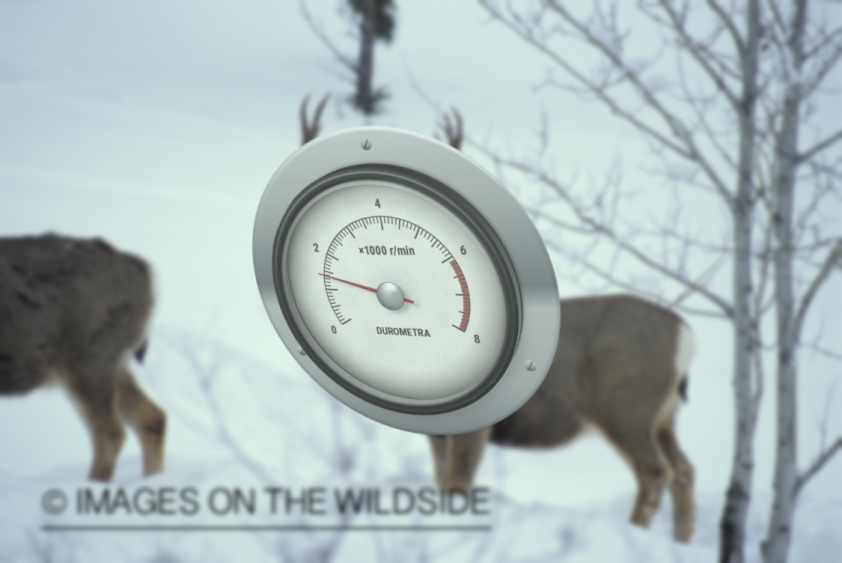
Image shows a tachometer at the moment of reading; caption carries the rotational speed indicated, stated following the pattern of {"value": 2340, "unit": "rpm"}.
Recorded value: {"value": 1500, "unit": "rpm"}
